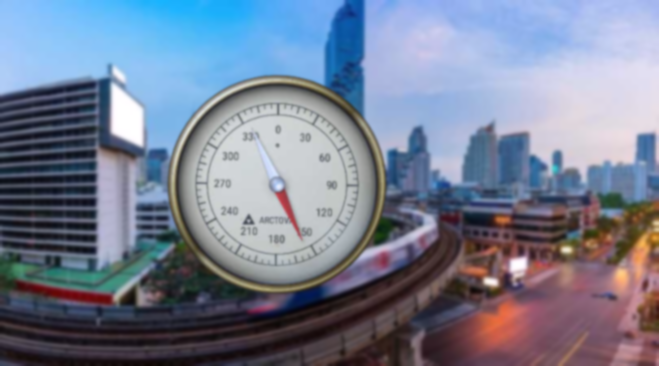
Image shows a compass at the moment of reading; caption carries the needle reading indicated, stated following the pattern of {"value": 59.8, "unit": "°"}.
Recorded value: {"value": 155, "unit": "°"}
